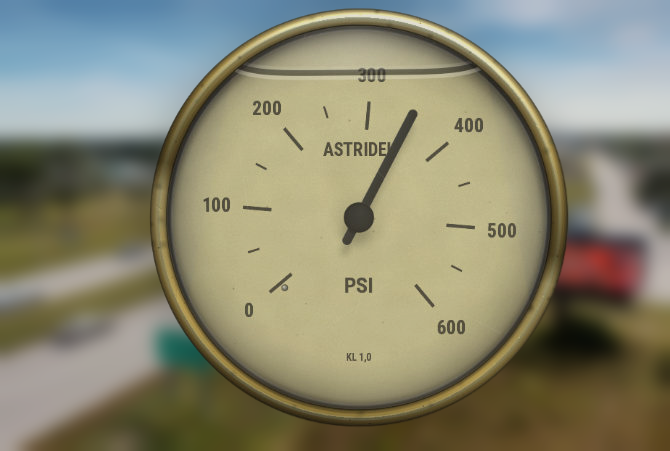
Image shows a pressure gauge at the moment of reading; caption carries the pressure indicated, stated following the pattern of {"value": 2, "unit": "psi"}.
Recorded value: {"value": 350, "unit": "psi"}
